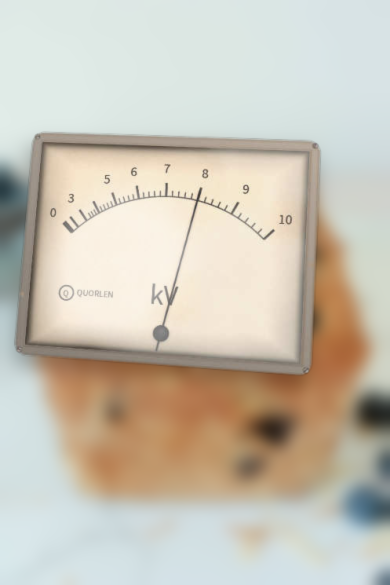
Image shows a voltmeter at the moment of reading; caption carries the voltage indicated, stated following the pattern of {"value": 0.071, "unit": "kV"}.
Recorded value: {"value": 8, "unit": "kV"}
